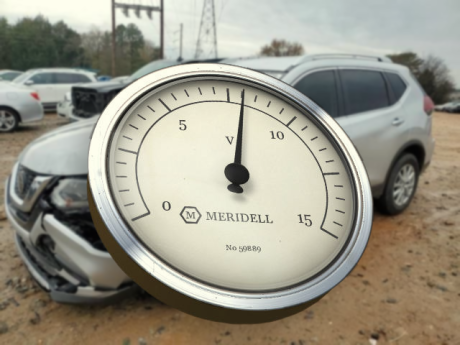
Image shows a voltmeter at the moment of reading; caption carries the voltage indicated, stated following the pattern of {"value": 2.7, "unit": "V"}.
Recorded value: {"value": 8, "unit": "V"}
